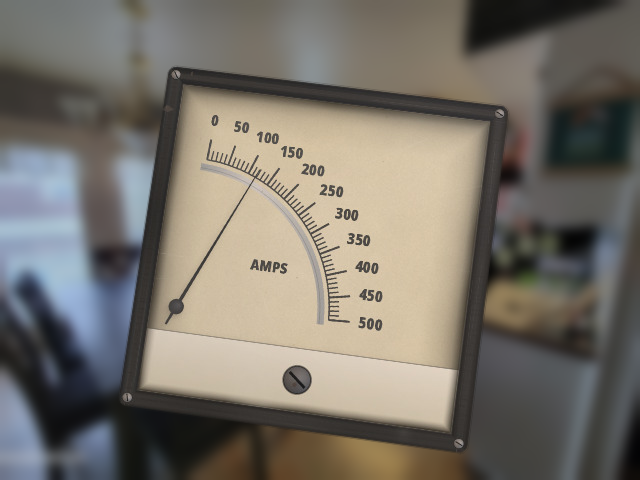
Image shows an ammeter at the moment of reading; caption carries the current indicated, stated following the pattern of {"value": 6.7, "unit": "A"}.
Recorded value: {"value": 120, "unit": "A"}
